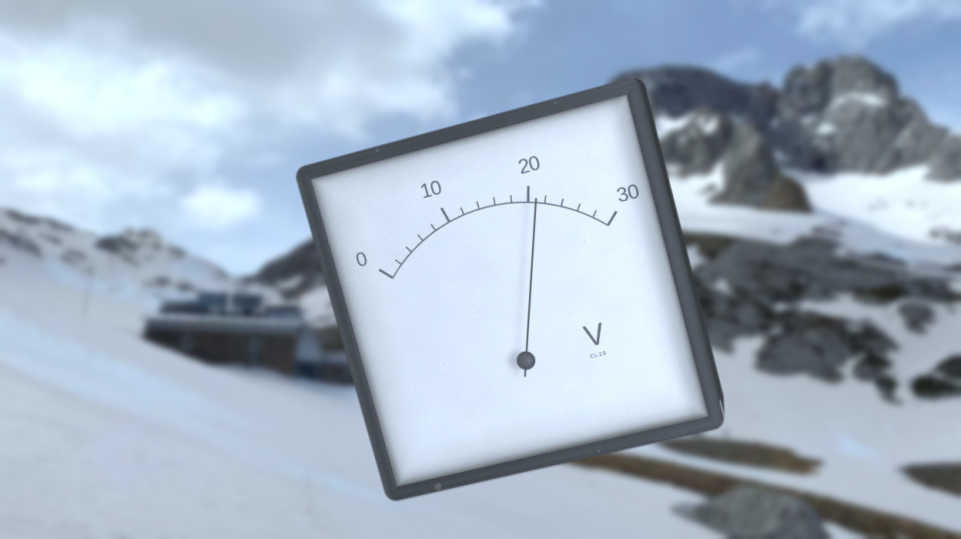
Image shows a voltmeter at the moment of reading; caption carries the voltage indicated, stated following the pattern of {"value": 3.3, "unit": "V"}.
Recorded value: {"value": 21, "unit": "V"}
